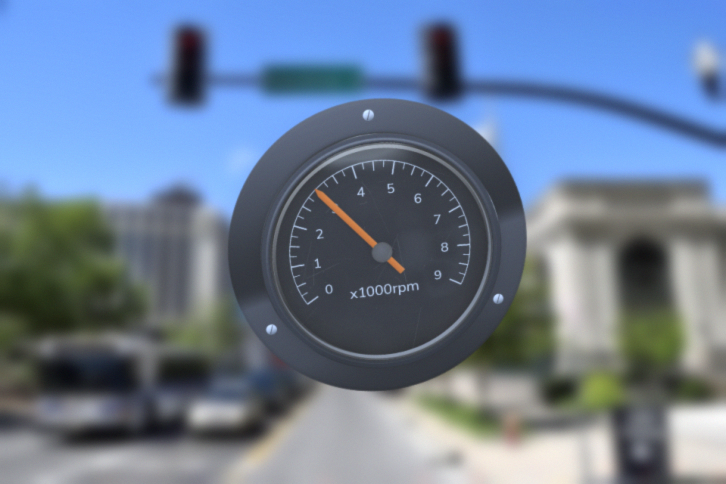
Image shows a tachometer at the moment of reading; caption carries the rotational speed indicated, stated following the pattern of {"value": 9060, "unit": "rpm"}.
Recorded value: {"value": 3000, "unit": "rpm"}
